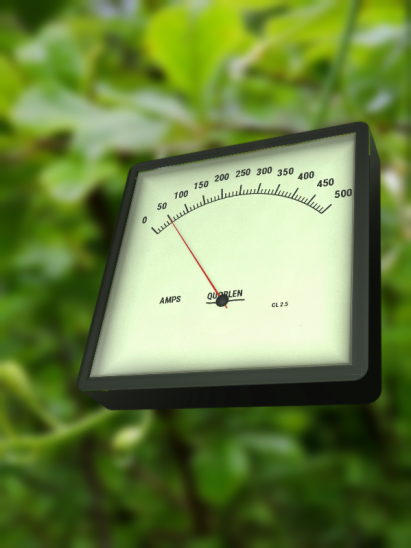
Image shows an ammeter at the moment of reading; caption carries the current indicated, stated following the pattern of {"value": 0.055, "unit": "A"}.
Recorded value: {"value": 50, "unit": "A"}
